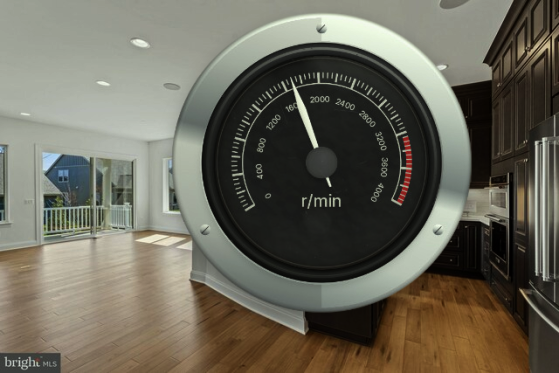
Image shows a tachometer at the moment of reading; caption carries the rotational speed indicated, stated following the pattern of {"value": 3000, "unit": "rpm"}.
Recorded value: {"value": 1700, "unit": "rpm"}
